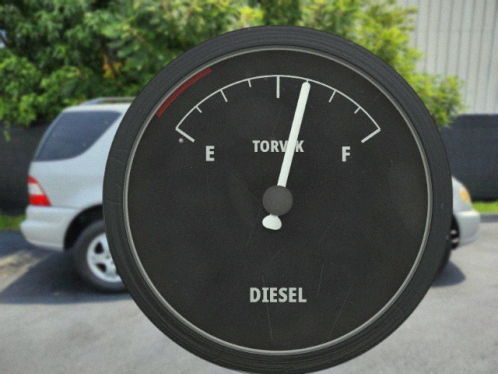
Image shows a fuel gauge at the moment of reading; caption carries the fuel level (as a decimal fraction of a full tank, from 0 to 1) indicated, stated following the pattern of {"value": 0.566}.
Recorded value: {"value": 0.625}
